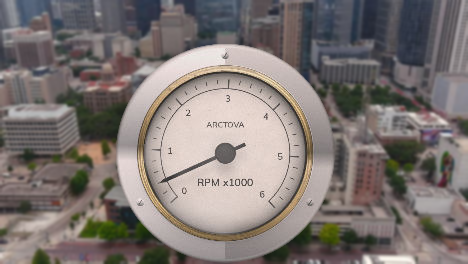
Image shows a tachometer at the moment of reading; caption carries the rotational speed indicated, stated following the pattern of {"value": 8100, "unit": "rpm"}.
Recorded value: {"value": 400, "unit": "rpm"}
